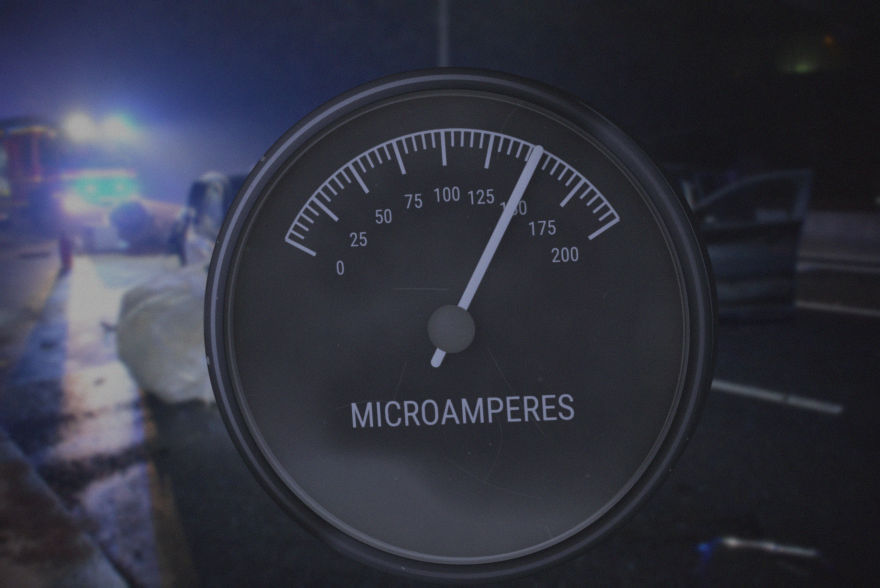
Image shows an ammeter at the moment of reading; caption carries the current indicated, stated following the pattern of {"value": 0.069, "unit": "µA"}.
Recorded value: {"value": 150, "unit": "µA"}
